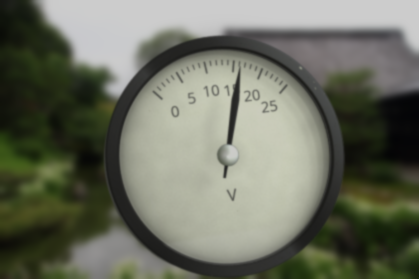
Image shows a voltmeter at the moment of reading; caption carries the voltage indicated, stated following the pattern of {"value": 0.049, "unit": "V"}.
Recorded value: {"value": 16, "unit": "V"}
